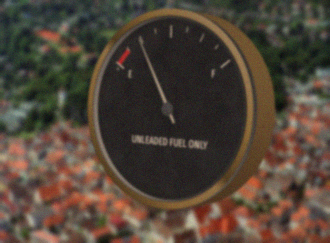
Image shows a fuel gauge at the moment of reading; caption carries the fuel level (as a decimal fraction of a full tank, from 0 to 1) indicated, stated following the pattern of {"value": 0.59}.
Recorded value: {"value": 0.25}
